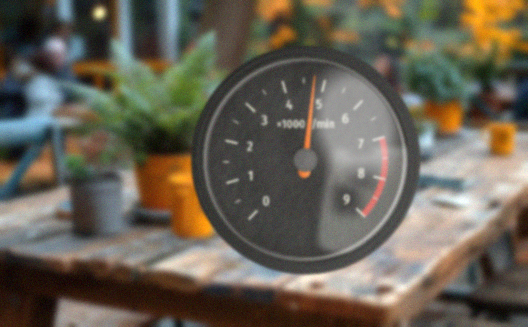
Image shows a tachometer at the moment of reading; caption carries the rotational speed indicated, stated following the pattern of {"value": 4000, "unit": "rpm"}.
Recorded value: {"value": 4750, "unit": "rpm"}
